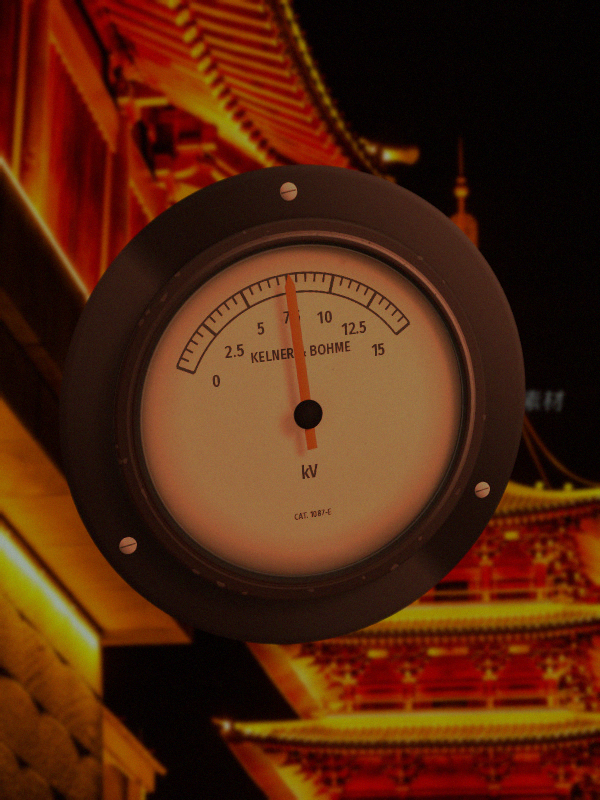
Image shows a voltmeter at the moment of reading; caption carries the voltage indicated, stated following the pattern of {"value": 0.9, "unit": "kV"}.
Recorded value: {"value": 7.5, "unit": "kV"}
